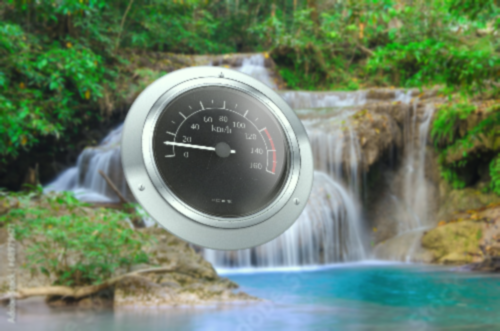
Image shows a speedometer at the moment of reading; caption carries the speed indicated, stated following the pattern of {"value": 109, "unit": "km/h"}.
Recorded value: {"value": 10, "unit": "km/h"}
